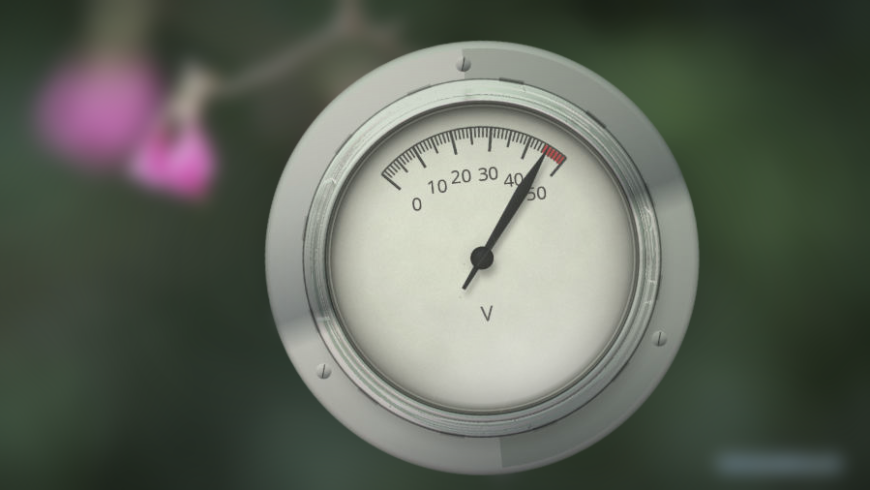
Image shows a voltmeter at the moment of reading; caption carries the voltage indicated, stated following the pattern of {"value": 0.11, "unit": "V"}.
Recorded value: {"value": 45, "unit": "V"}
